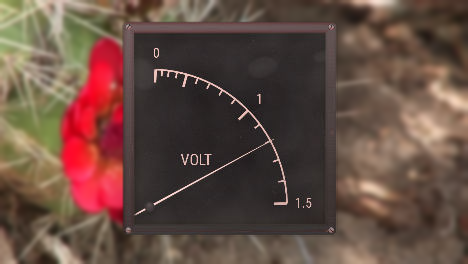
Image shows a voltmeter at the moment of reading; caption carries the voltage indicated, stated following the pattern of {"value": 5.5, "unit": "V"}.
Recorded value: {"value": 1.2, "unit": "V"}
